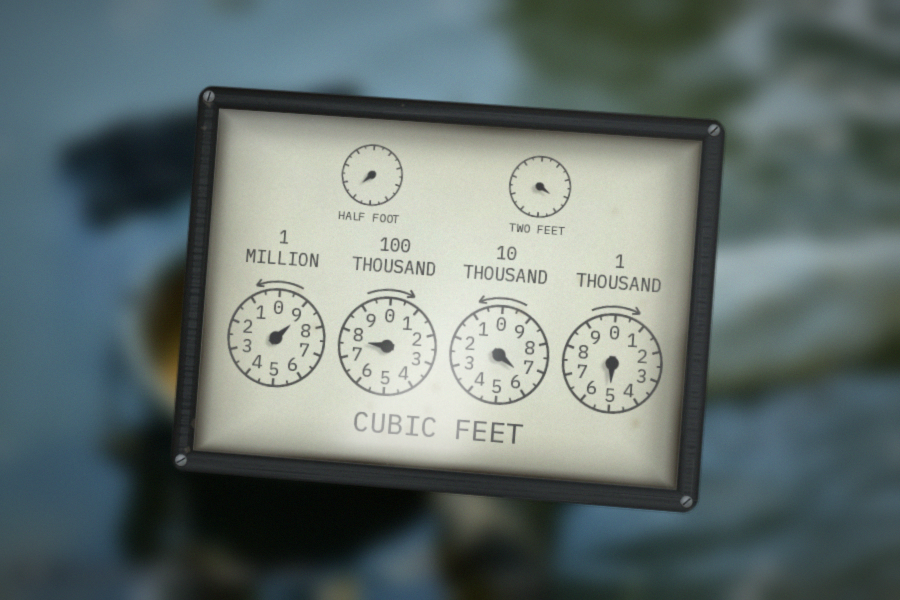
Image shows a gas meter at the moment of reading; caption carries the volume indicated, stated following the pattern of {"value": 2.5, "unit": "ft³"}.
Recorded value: {"value": 876500, "unit": "ft³"}
